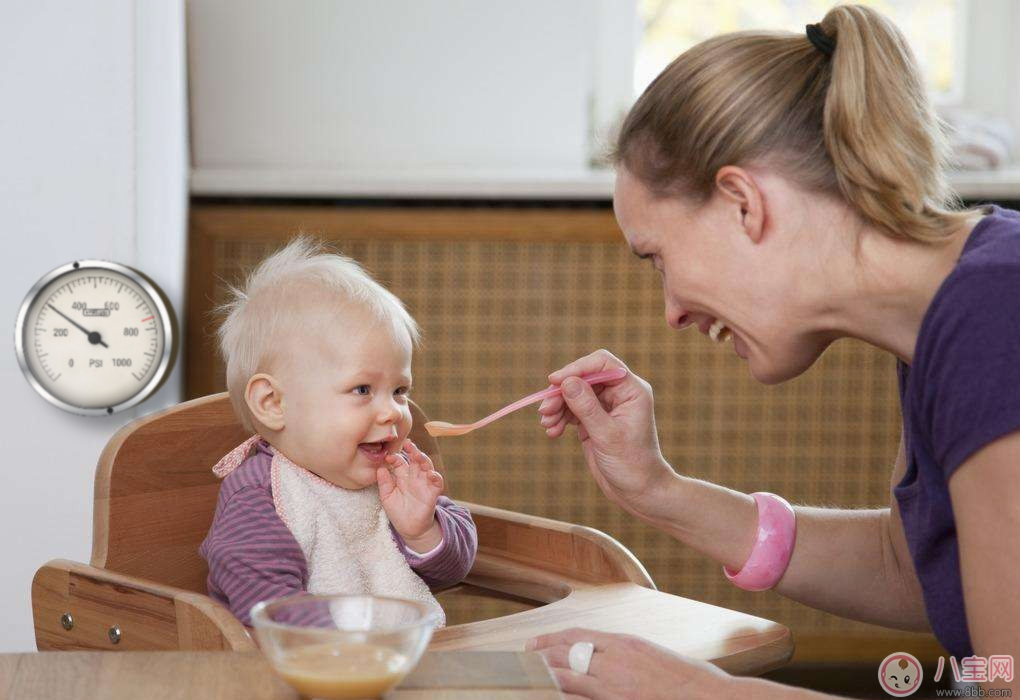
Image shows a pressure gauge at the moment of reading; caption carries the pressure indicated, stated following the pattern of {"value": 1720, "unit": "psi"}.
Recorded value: {"value": 300, "unit": "psi"}
